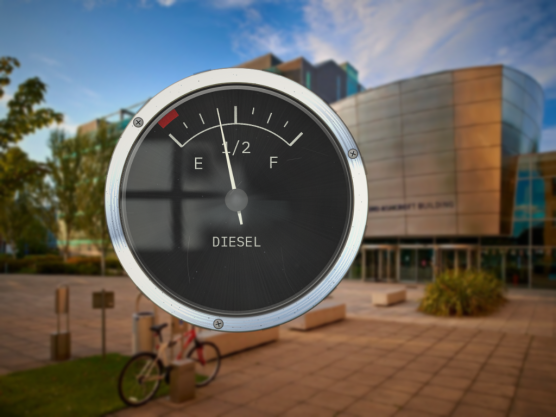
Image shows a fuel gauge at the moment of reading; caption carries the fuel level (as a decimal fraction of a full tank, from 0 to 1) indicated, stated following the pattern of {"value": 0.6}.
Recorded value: {"value": 0.375}
